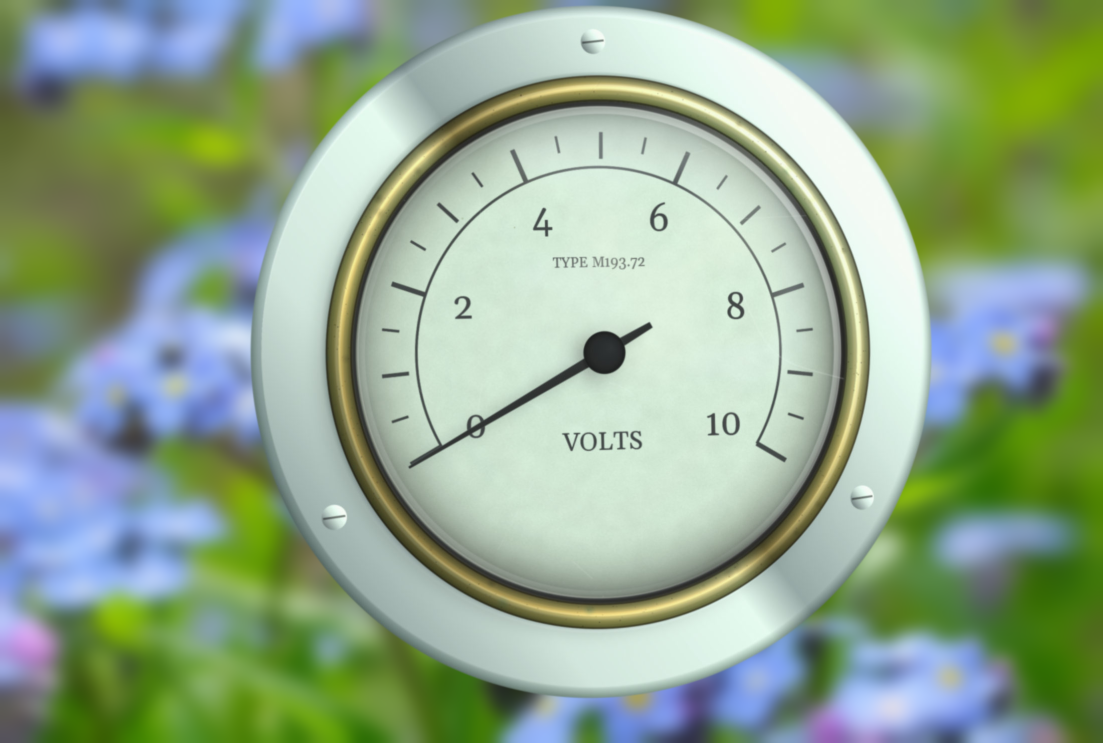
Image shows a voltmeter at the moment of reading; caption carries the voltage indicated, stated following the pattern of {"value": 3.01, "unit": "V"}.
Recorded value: {"value": 0, "unit": "V"}
